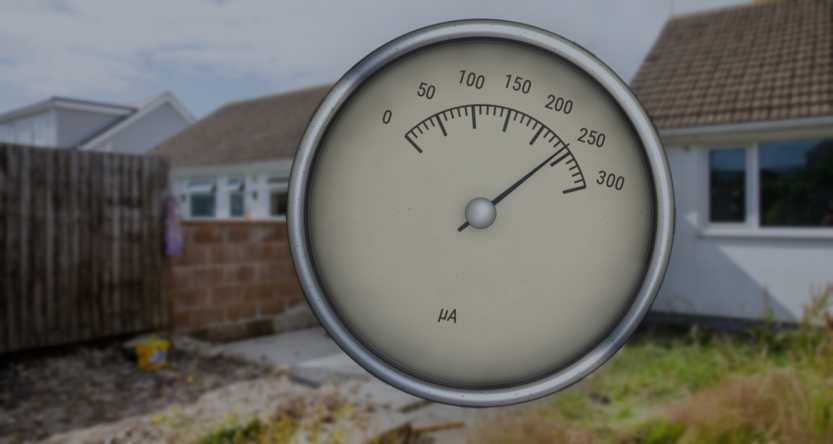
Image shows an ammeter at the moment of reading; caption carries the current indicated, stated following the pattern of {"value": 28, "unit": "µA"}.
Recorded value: {"value": 240, "unit": "µA"}
